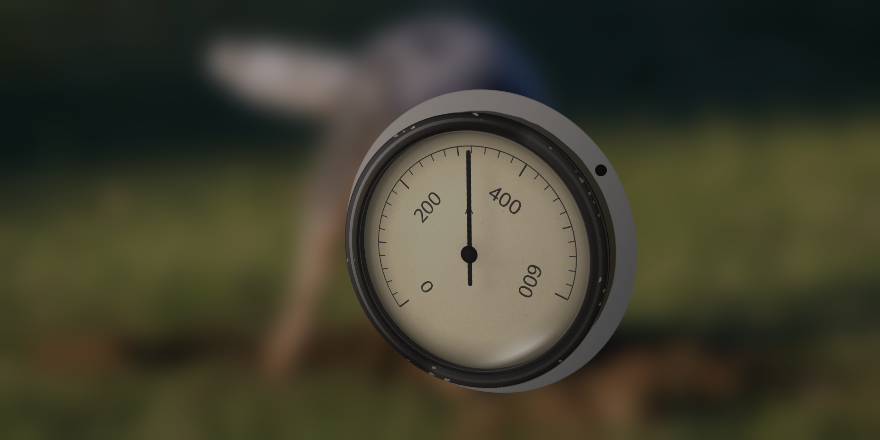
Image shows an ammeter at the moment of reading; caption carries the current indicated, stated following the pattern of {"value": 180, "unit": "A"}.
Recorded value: {"value": 320, "unit": "A"}
